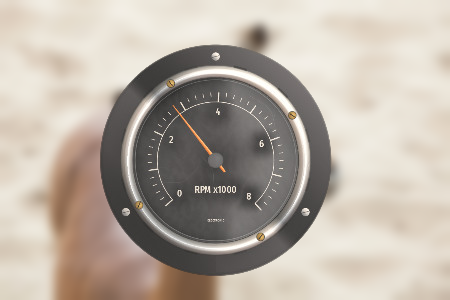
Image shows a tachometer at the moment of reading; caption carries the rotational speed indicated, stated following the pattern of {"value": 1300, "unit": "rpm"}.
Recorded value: {"value": 2800, "unit": "rpm"}
